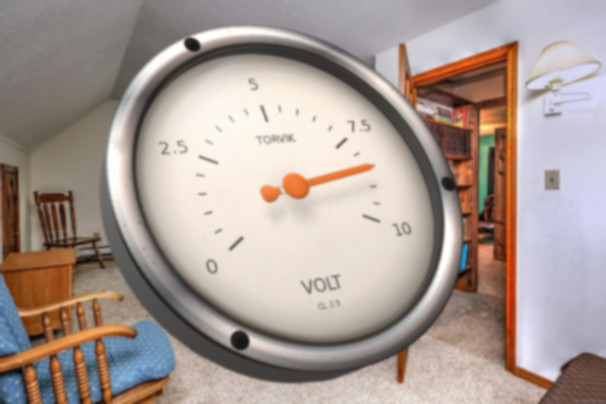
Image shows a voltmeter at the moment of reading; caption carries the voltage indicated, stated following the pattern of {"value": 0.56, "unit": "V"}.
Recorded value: {"value": 8.5, "unit": "V"}
